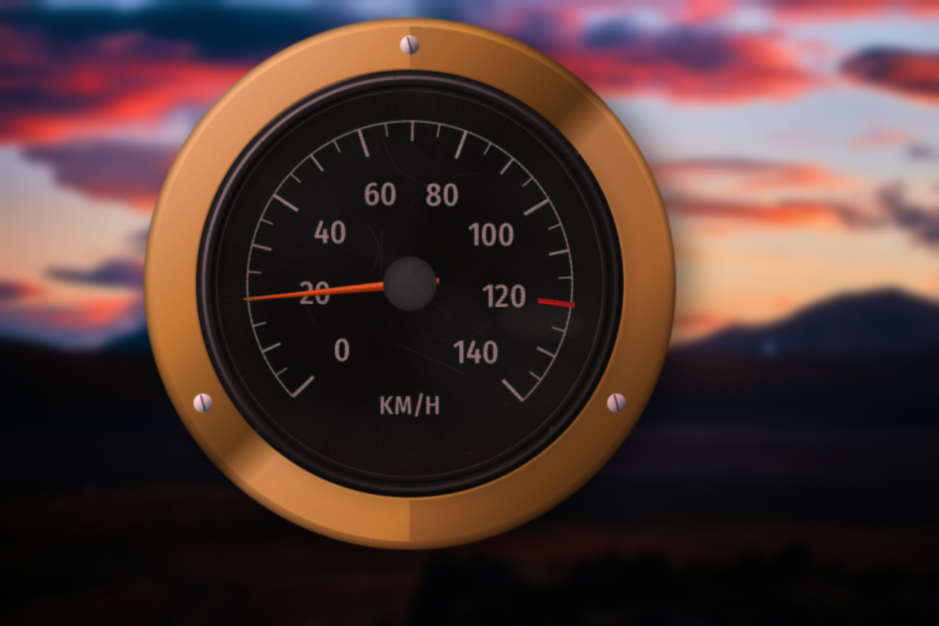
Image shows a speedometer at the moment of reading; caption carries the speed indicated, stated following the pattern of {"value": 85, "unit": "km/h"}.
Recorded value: {"value": 20, "unit": "km/h"}
